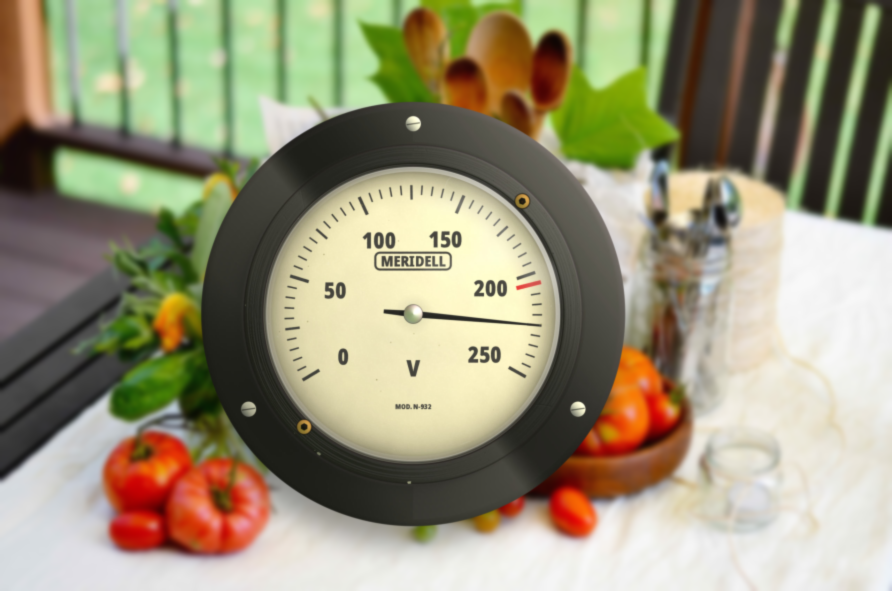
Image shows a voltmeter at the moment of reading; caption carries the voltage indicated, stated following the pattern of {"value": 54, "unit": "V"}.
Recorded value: {"value": 225, "unit": "V"}
